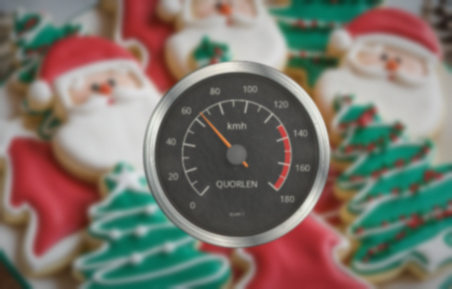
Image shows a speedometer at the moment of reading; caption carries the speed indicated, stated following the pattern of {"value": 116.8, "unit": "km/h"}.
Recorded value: {"value": 65, "unit": "km/h"}
